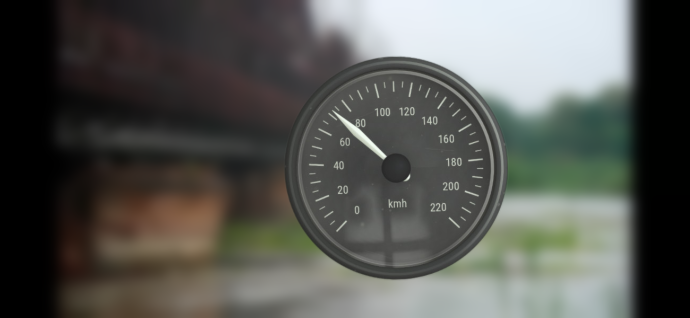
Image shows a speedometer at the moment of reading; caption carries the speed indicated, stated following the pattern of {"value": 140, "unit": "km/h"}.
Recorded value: {"value": 72.5, "unit": "km/h"}
